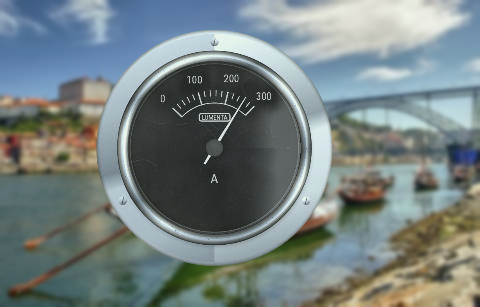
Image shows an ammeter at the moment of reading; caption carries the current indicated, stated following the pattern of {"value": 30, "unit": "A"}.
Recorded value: {"value": 260, "unit": "A"}
